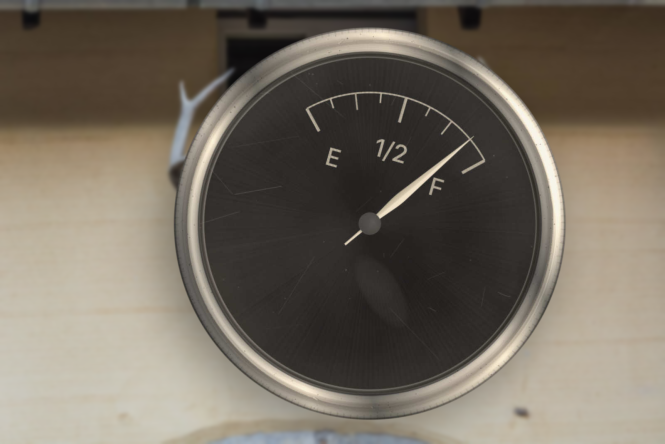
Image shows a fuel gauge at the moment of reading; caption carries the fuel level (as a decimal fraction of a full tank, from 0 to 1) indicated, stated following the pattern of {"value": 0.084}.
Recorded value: {"value": 0.875}
